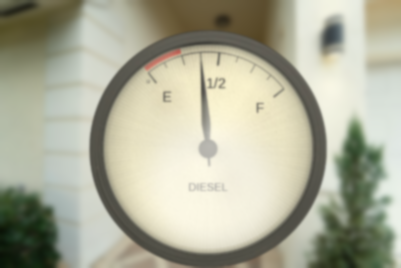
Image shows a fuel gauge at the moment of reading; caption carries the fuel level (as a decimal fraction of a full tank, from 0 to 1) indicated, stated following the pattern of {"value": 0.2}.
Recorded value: {"value": 0.375}
